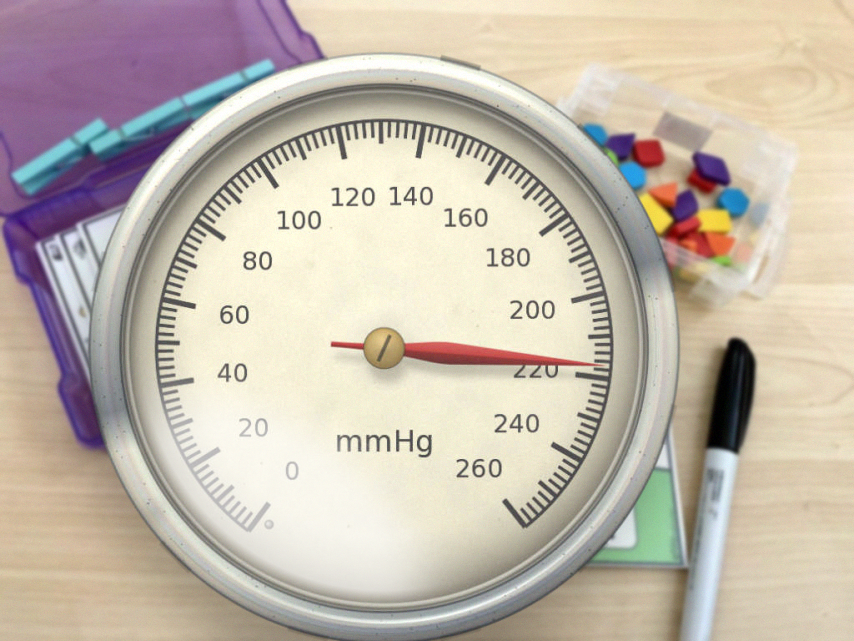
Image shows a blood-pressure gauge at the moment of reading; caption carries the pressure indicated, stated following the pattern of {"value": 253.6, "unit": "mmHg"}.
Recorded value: {"value": 217, "unit": "mmHg"}
